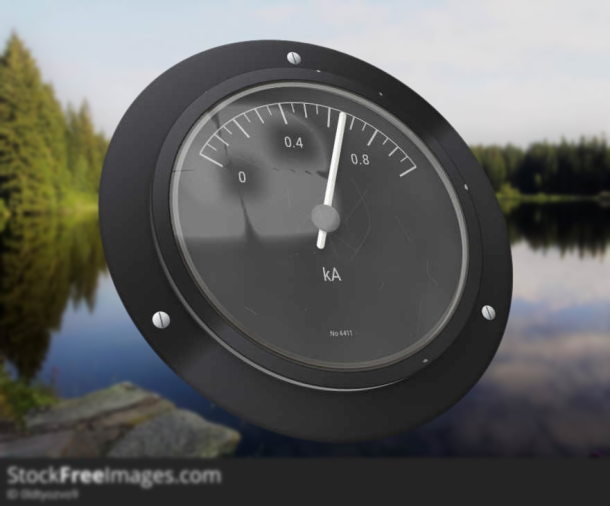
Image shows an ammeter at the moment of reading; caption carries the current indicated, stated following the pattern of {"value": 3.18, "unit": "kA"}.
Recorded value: {"value": 0.65, "unit": "kA"}
